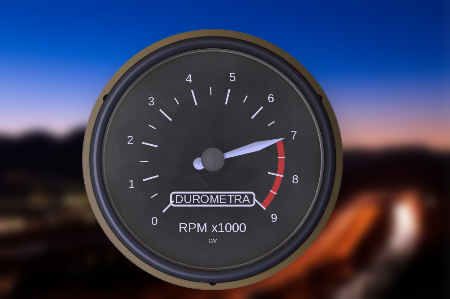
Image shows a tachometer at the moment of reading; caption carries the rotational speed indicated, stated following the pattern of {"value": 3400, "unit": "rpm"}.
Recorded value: {"value": 7000, "unit": "rpm"}
